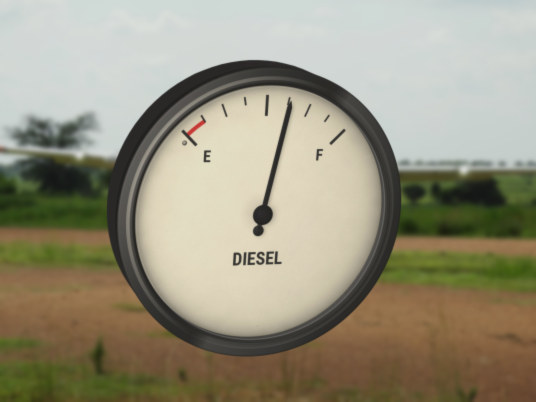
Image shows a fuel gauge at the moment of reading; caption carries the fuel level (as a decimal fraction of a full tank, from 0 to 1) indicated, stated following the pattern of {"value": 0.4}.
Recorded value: {"value": 0.625}
